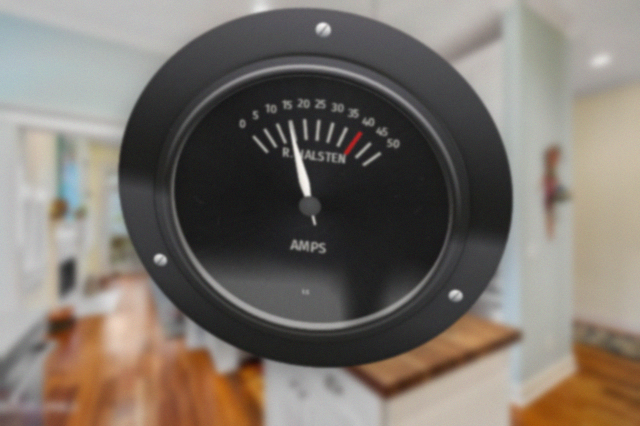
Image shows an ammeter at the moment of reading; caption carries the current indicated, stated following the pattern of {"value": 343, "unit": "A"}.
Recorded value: {"value": 15, "unit": "A"}
